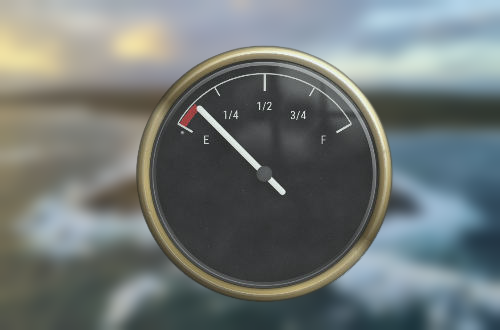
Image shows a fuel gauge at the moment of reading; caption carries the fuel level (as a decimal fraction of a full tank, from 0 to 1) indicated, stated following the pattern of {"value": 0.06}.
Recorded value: {"value": 0.125}
